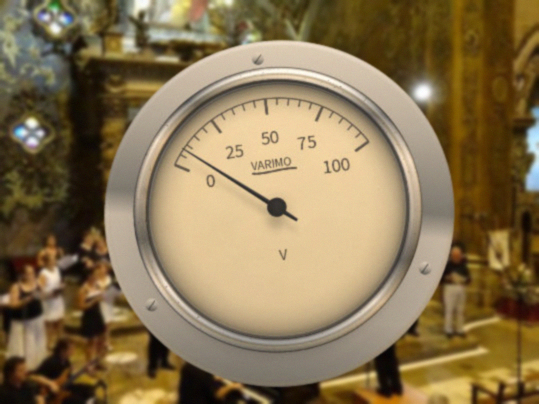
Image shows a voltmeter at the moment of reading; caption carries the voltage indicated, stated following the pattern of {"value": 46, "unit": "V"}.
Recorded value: {"value": 7.5, "unit": "V"}
